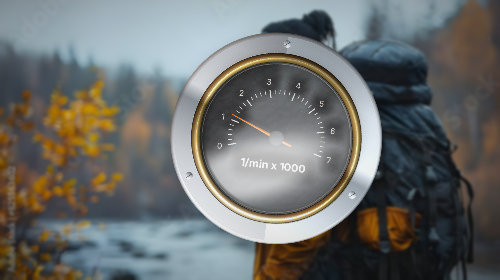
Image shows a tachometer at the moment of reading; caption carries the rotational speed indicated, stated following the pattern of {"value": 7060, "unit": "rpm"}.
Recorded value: {"value": 1200, "unit": "rpm"}
